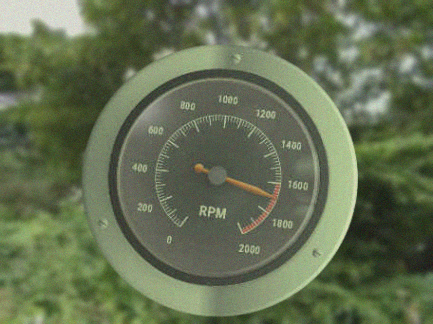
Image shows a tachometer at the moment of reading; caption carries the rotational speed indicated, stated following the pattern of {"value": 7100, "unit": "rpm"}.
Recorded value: {"value": 1700, "unit": "rpm"}
